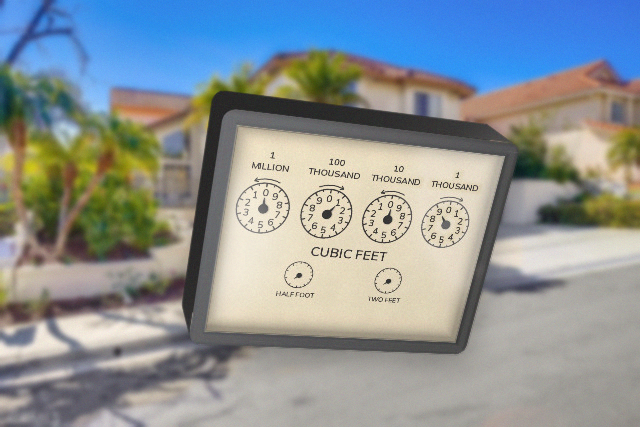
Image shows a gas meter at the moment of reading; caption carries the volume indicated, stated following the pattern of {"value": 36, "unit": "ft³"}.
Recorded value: {"value": 9900, "unit": "ft³"}
